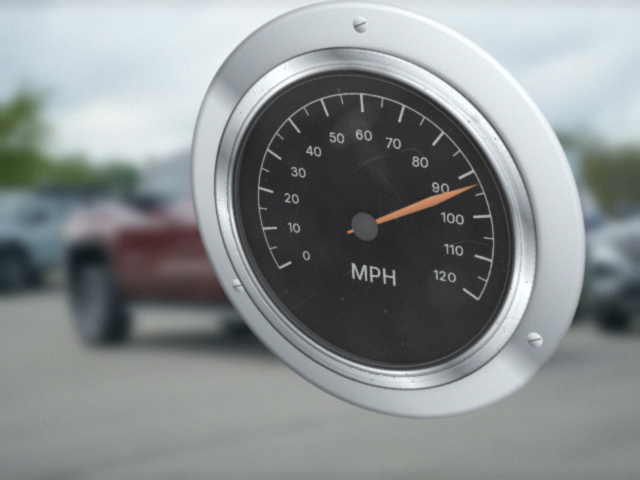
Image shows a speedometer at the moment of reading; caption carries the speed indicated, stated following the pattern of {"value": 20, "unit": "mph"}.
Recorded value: {"value": 92.5, "unit": "mph"}
